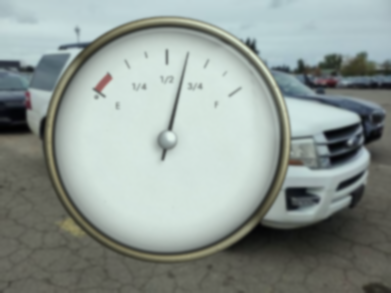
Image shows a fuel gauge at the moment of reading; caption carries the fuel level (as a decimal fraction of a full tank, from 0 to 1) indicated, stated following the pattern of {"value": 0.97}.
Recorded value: {"value": 0.625}
